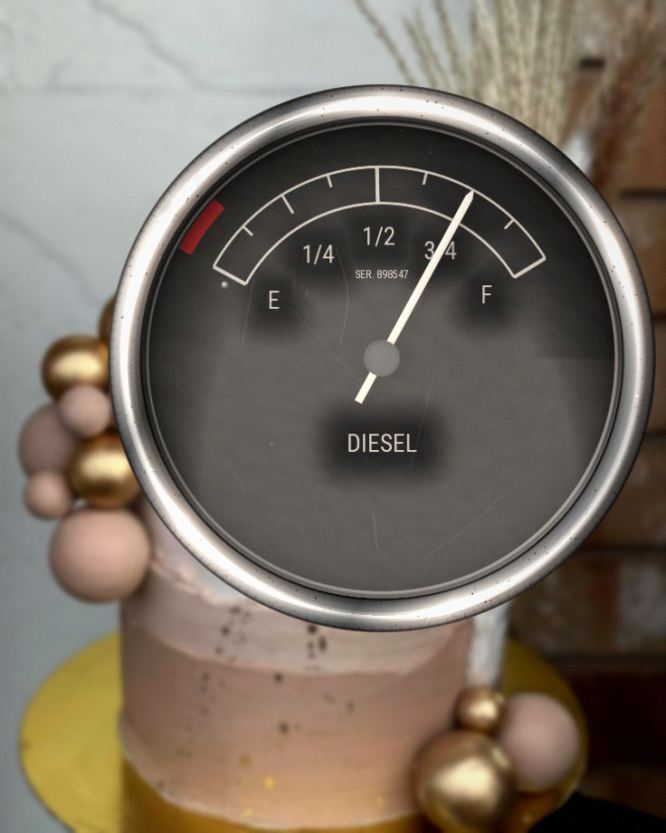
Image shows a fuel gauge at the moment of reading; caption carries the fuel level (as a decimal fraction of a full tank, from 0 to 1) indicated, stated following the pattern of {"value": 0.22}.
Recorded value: {"value": 0.75}
